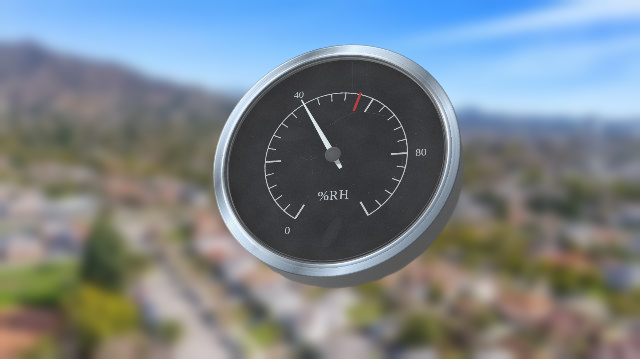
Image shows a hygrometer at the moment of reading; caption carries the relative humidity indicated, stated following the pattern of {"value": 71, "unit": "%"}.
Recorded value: {"value": 40, "unit": "%"}
